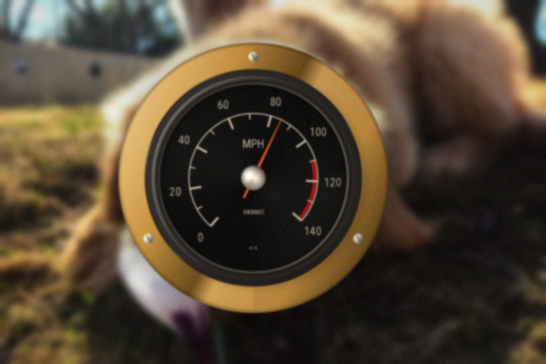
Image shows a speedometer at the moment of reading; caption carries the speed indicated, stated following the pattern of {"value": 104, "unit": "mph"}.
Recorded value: {"value": 85, "unit": "mph"}
